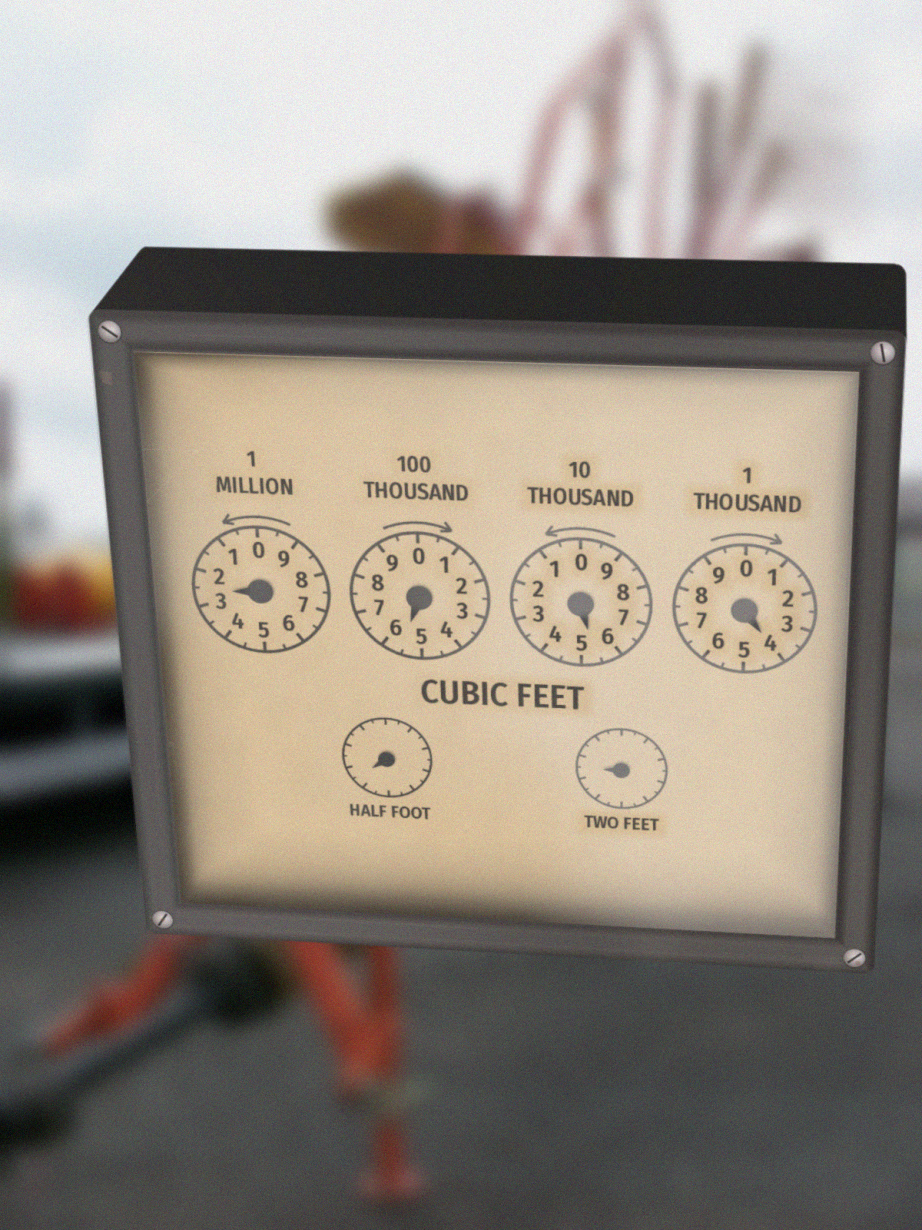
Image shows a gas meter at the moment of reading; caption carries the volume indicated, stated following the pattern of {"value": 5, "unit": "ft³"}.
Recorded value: {"value": 255400, "unit": "ft³"}
